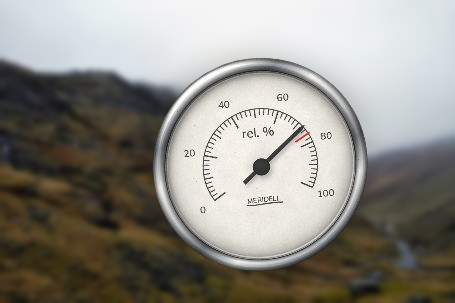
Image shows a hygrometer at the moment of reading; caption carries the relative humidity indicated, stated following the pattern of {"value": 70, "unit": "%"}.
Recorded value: {"value": 72, "unit": "%"}
